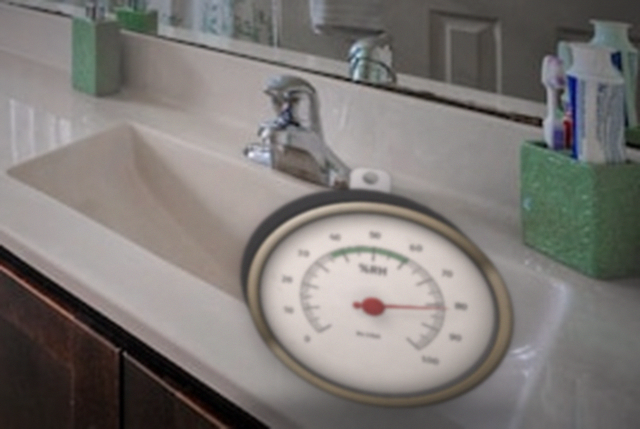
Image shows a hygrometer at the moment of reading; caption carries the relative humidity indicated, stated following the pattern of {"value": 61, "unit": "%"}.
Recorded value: {"value": 80, "unit": "%"}
